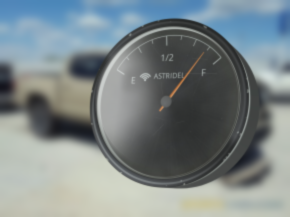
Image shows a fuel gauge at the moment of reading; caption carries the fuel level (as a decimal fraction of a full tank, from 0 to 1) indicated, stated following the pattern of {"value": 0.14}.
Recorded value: {"value": 0.875}
